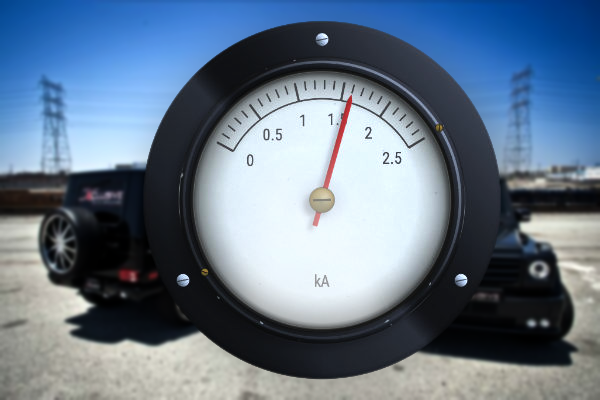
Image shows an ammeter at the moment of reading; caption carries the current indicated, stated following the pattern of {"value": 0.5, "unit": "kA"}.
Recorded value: {"value": 1.6, "unit": "kA"}
